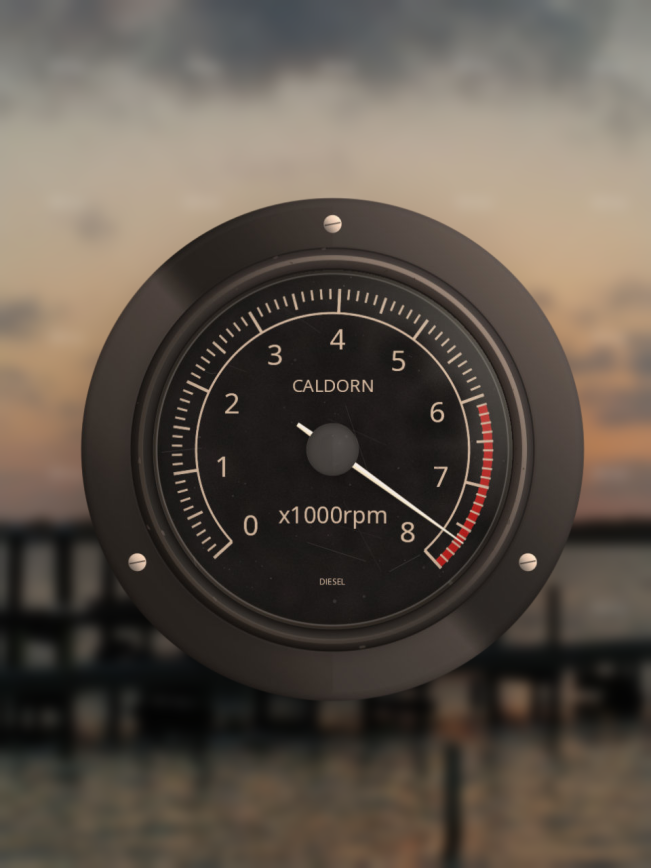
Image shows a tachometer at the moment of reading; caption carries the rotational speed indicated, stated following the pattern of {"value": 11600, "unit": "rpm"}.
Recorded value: {"value": 7650, "unit": "rpm"}
